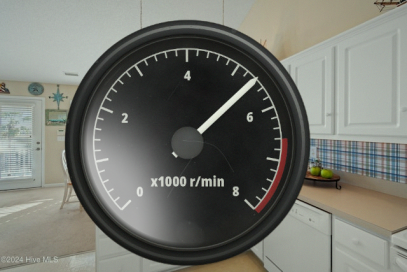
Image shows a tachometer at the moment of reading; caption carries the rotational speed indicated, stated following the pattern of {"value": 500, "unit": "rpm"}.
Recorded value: {"value": 5400, "unit": "rpm"}
